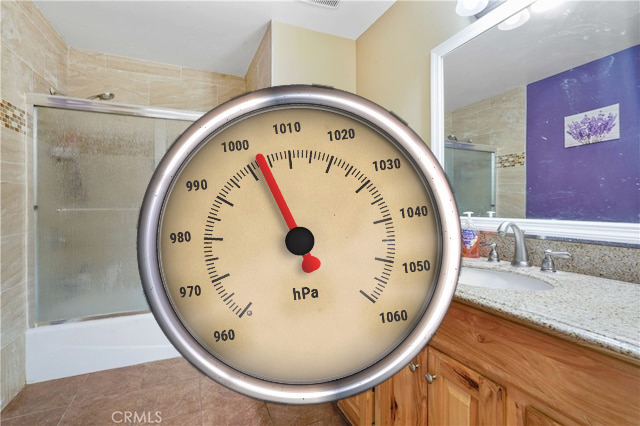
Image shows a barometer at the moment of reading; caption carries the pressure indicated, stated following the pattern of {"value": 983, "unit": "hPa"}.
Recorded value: {"value": 1003, "unit": "hPa"}
